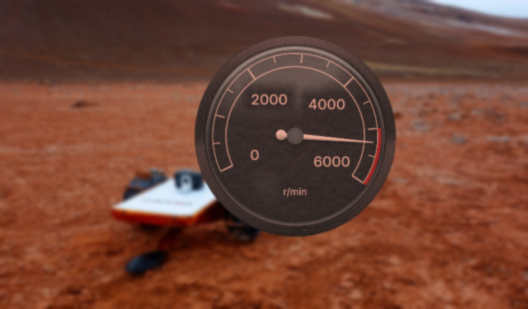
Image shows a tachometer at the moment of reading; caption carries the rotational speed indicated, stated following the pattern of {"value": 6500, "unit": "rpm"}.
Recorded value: {"value": 5250, "unit": "rpm"}
